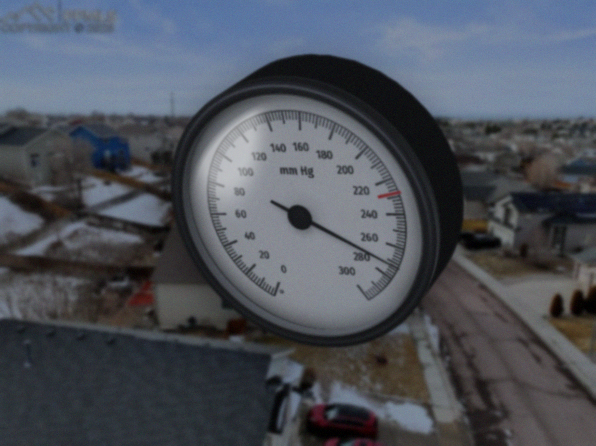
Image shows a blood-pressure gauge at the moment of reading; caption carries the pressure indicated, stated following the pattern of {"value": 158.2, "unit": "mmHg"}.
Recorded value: {"value": 270, "unit": "mmHg"}
